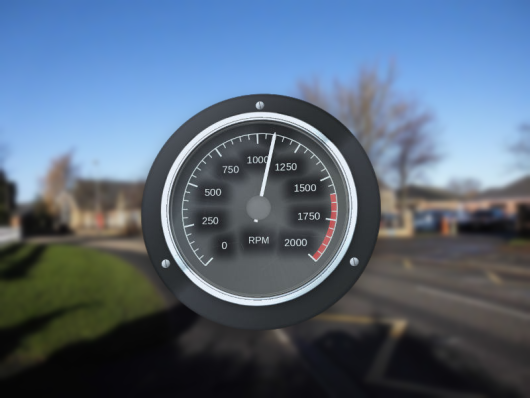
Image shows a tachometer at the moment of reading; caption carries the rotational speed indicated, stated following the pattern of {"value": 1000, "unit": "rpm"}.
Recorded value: {"value": 1100, "unit": "rpm"}
